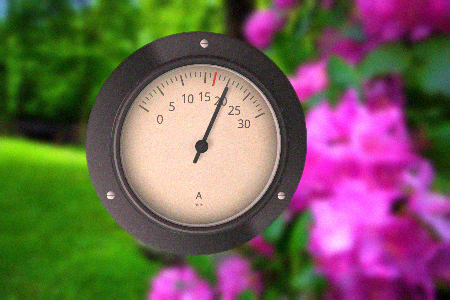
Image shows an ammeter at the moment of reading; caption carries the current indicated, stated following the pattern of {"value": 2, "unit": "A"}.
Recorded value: {"value": 20, "unit": "A"}
